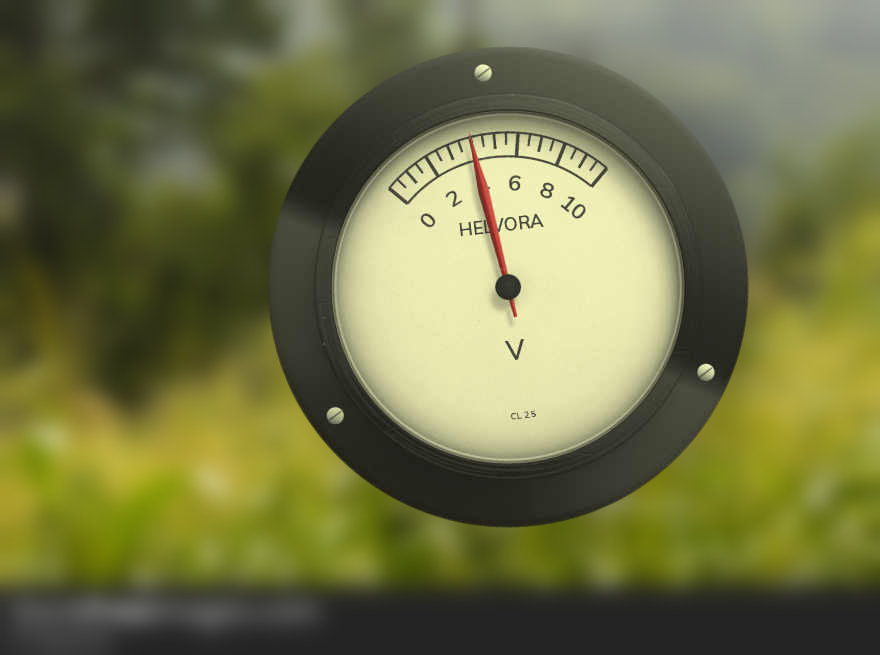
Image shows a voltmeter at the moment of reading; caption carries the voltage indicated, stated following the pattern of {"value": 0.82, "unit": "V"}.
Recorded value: {"value": 4, "unit": "V"}
